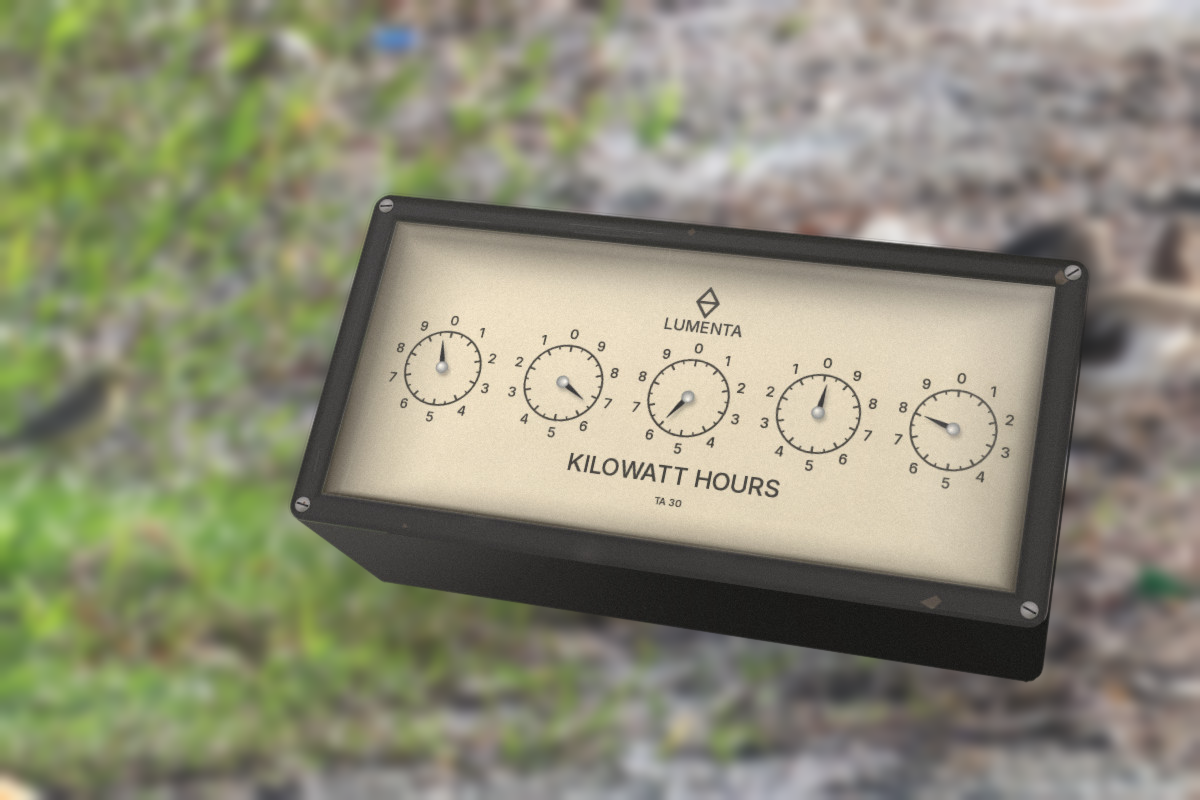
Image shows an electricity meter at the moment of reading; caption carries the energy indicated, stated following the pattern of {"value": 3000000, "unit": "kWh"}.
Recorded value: {"value": 96598, "unit": "kWh"}
